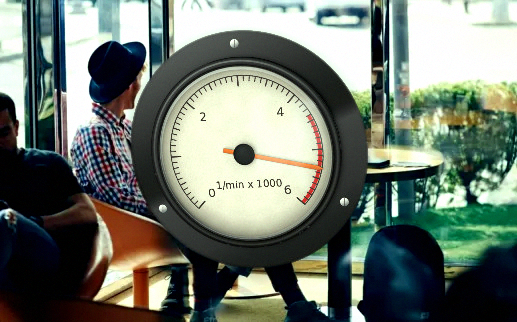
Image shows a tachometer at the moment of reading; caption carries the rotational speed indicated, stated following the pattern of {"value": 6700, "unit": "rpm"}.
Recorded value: {"value": 5300, "unit": "rpm"}
